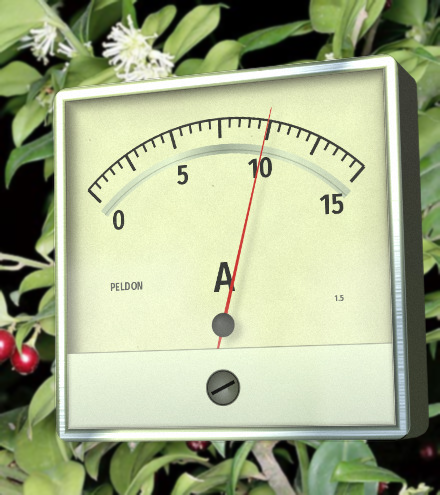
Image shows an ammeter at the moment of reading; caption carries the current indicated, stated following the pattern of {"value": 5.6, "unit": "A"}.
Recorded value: {"value": 10, "unit": "A"}
